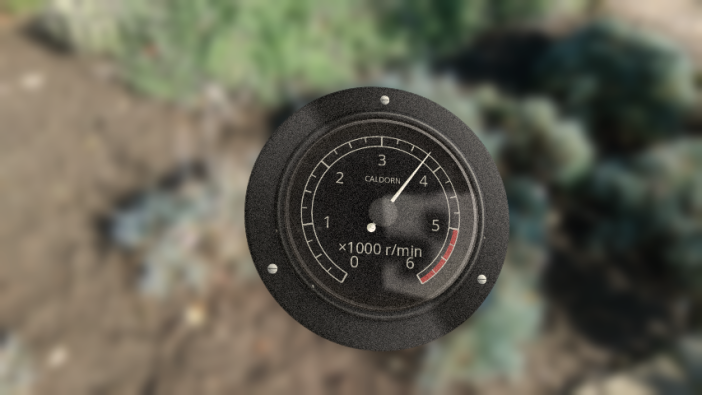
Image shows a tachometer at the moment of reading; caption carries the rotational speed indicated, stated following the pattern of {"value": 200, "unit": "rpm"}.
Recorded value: {"value": 3750, "unit": "rpm"}
